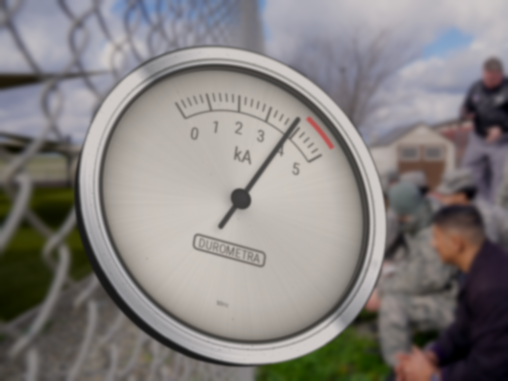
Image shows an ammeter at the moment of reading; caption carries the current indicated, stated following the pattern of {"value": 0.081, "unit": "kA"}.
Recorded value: {"value": 3.8, "unit": "kA"}
